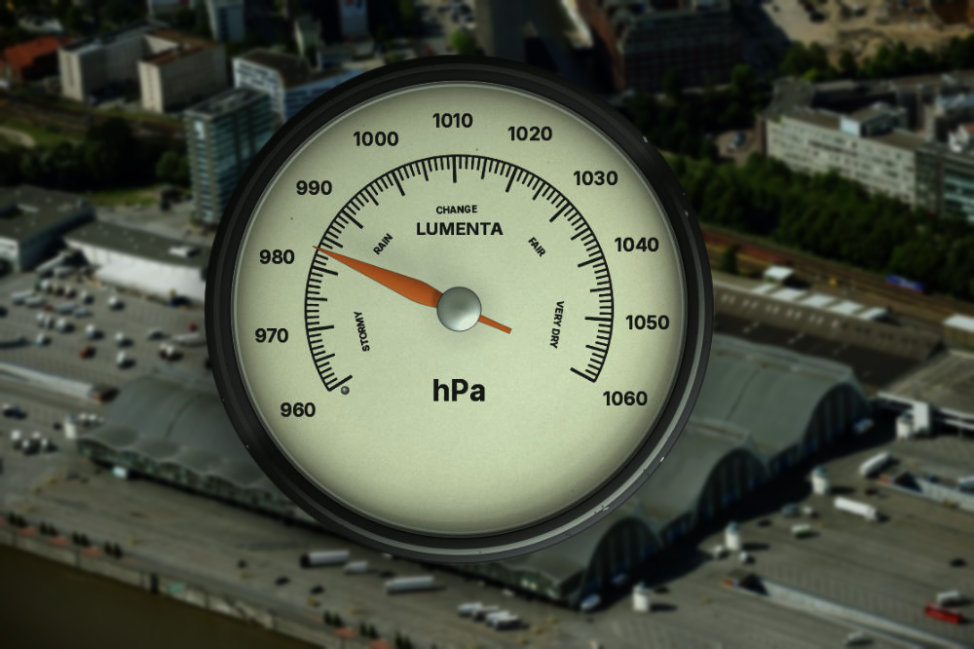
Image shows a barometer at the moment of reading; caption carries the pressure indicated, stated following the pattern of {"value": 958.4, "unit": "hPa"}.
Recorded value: {"value": 983, "unit": "hPa"}
